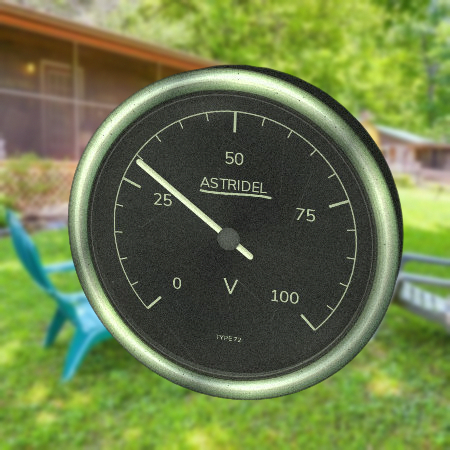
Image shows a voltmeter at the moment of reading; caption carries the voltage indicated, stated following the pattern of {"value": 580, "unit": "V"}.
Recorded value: {"value": 30, "unit": "V"}
